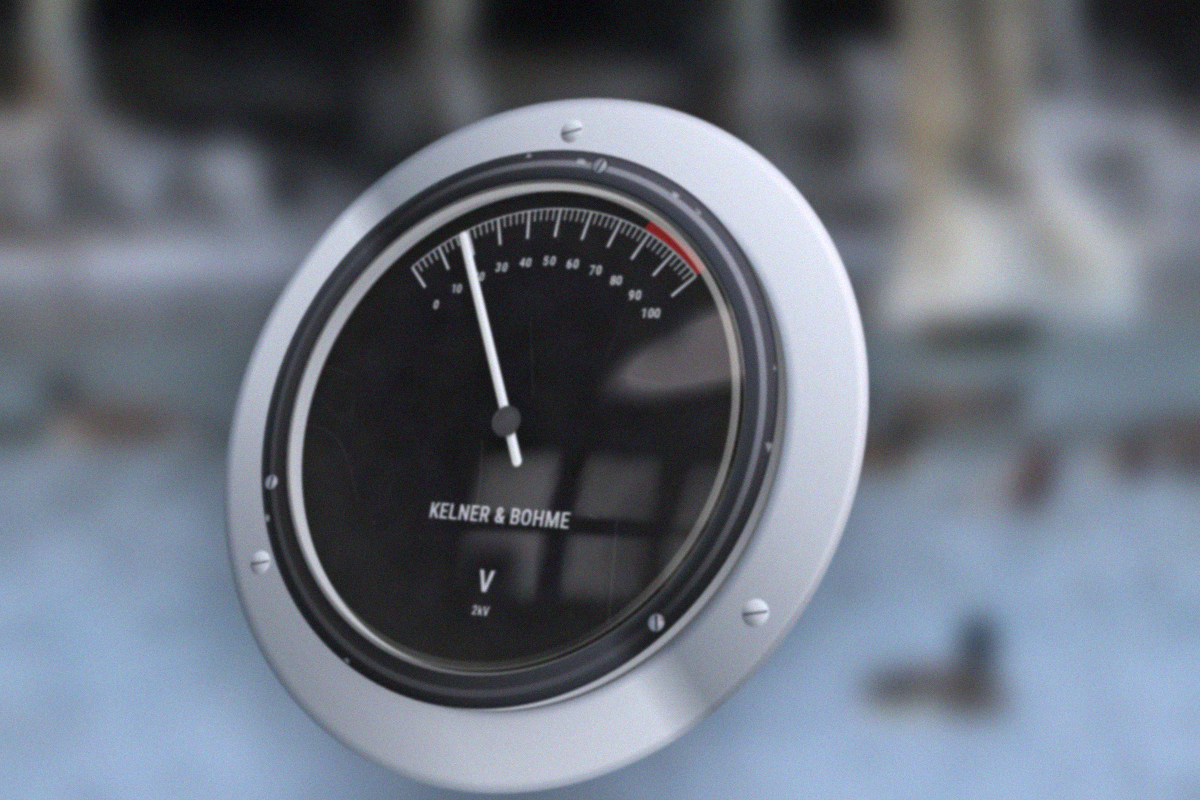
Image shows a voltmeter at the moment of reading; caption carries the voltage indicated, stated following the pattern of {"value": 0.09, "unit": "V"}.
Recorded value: {"value": 20, "unit": "V"}
